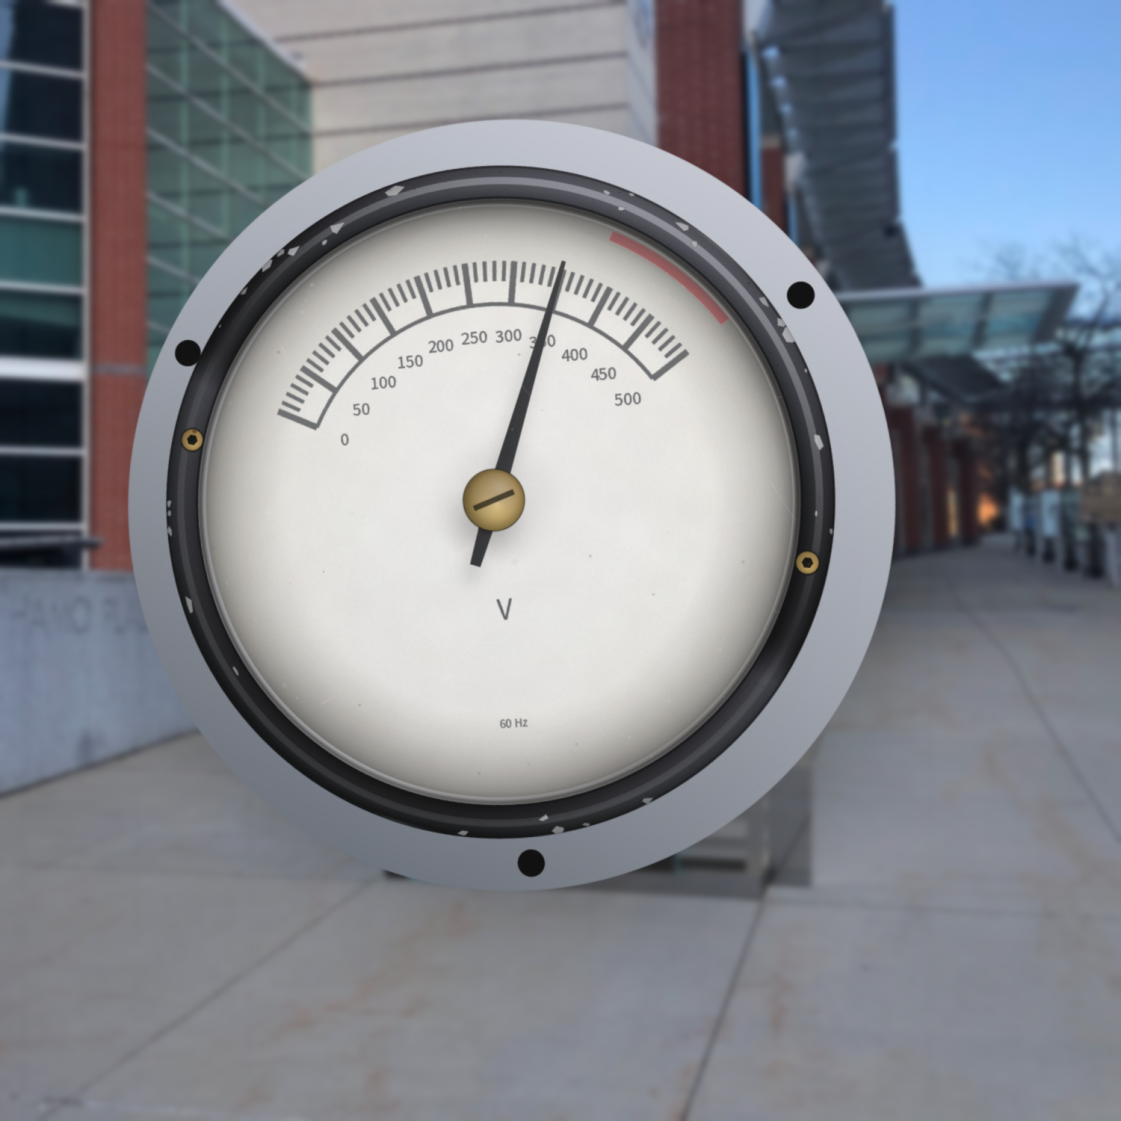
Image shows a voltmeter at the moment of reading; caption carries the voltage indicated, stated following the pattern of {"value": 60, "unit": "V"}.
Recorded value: {"value": 350, "unit": "V"}
